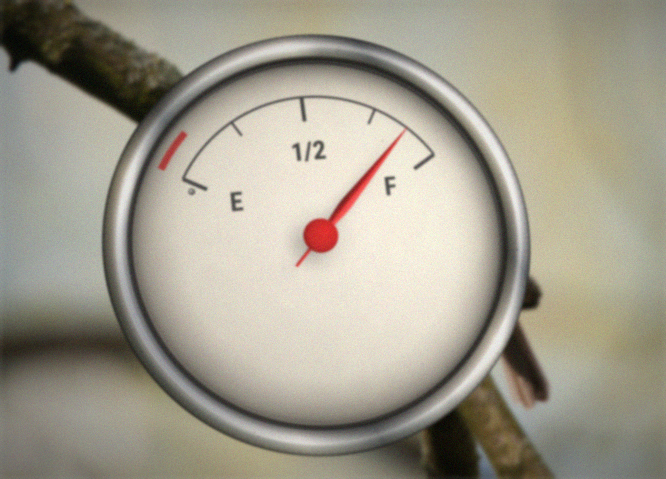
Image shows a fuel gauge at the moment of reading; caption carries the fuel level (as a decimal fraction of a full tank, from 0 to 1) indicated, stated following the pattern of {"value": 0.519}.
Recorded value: {"value": 0.875}
